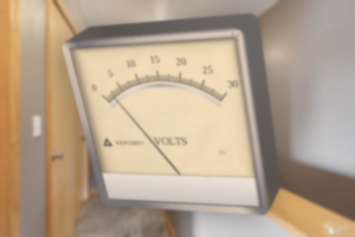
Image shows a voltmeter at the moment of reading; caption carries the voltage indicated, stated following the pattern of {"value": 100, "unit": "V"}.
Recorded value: {"value": 2.5, "unit": "V"}
